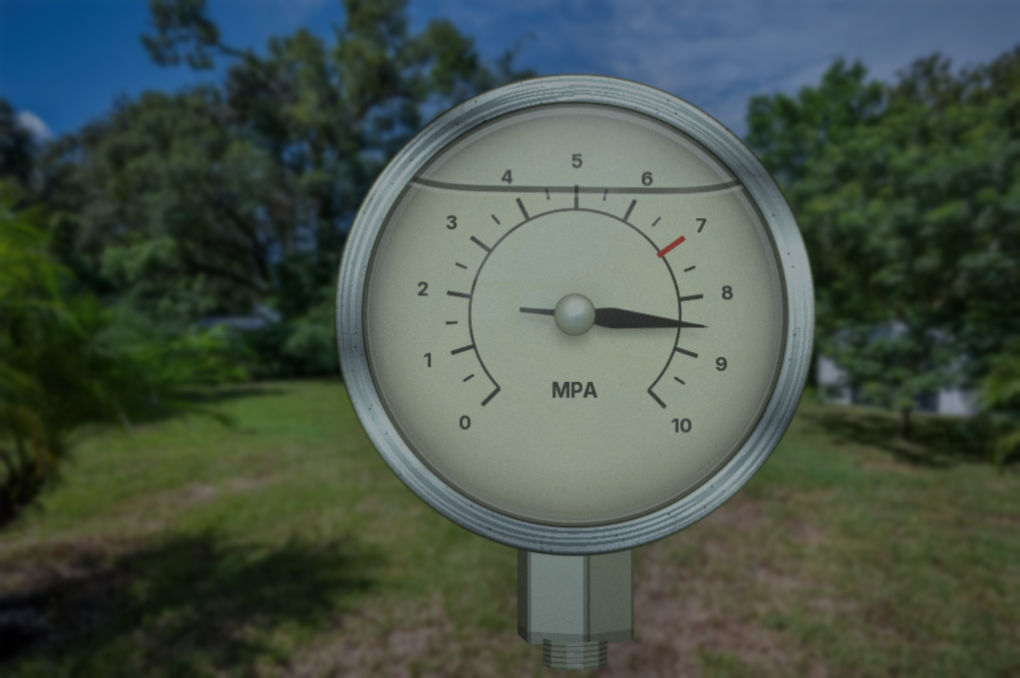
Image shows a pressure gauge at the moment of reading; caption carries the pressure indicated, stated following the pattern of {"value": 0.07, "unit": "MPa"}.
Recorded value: {"value": 8.5, "unit": "MPa"}
